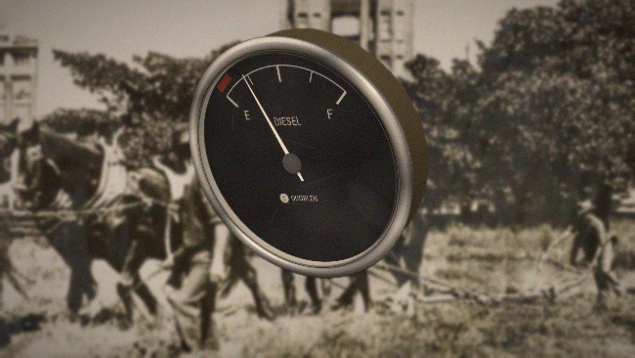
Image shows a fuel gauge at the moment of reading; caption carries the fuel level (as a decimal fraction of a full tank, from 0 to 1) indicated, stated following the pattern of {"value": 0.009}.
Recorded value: {"value": 0.25}
